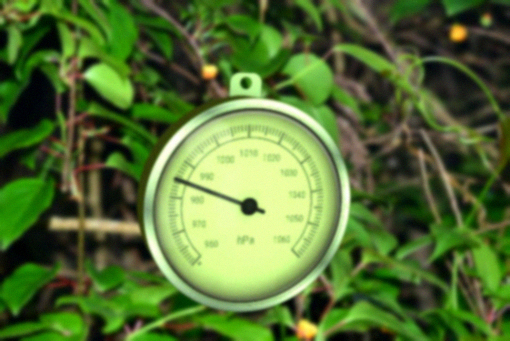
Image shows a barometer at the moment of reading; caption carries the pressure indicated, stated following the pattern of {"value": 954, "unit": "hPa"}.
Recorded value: {"value": 985, "unit": "hPa"}
